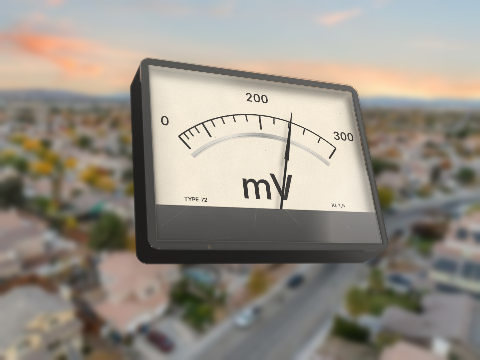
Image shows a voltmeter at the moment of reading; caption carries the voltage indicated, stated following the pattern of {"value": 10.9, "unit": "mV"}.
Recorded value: {"value": 240, "unit": "mV"}
